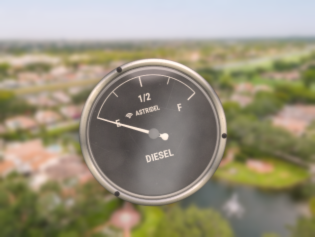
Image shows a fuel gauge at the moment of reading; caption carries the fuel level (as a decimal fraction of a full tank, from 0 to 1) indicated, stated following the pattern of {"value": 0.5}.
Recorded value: {"value": 0}
